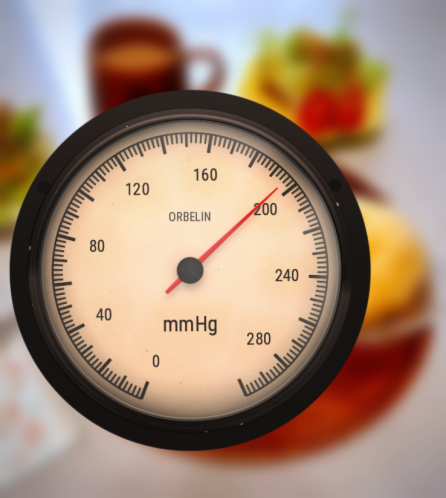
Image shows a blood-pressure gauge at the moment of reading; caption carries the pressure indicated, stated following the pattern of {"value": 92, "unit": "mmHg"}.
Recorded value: {"value": 196, "unit": "mmHg"}
